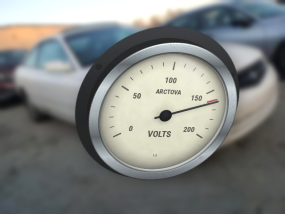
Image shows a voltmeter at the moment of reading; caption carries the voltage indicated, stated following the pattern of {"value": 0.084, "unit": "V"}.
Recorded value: {"value": 160, "unit": "V"}
